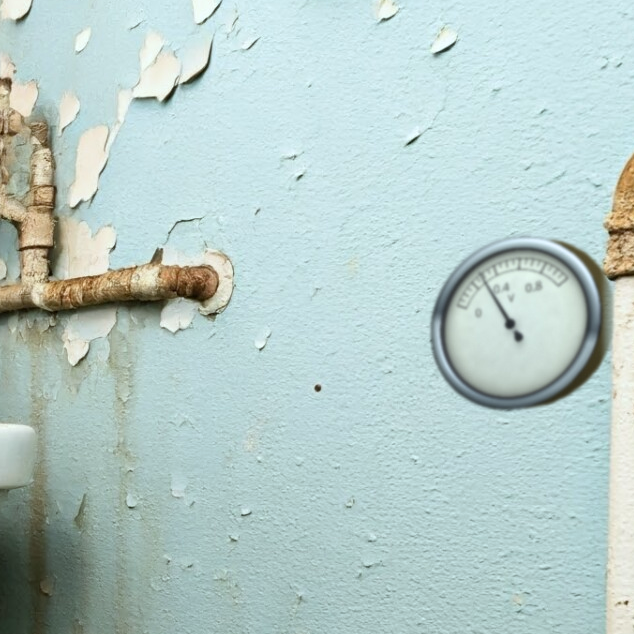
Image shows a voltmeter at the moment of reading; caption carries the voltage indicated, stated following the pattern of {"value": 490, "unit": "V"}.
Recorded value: {"value": 0.3, "unit": "V"}
